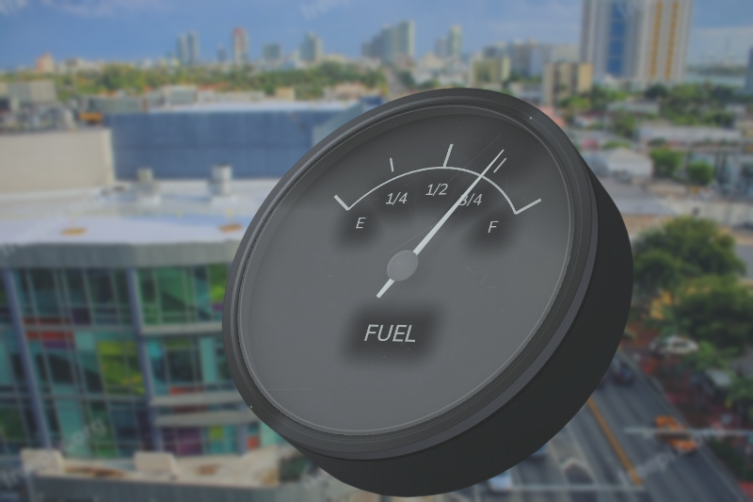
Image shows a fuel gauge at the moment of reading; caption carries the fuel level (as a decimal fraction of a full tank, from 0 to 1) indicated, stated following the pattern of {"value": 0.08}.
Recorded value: {"value": 0.75}
